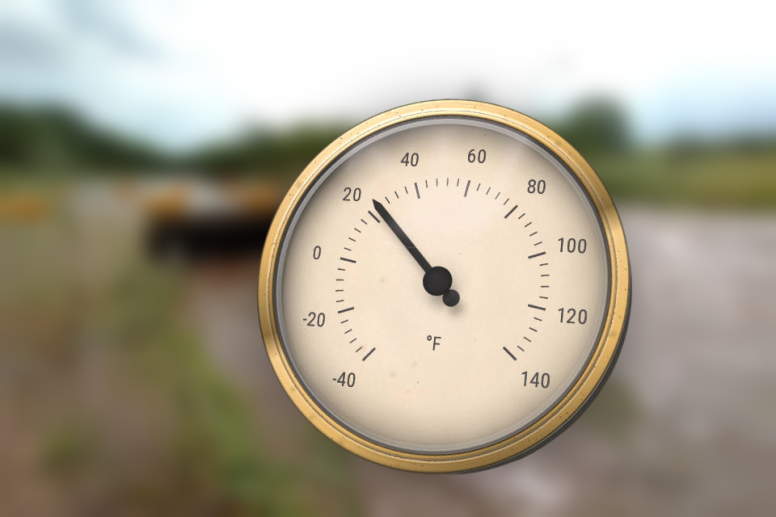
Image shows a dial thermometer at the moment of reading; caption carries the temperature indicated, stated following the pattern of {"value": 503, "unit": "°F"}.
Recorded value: {"value": 24, "unit": "°F"}
